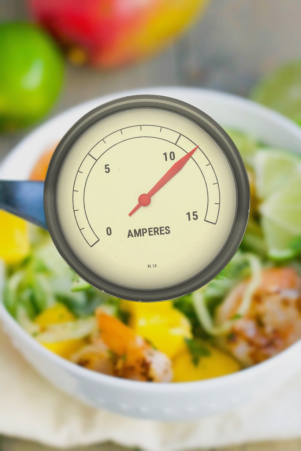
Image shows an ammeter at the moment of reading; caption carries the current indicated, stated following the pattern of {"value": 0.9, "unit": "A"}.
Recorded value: {"value": 11, "unit": "A"}
